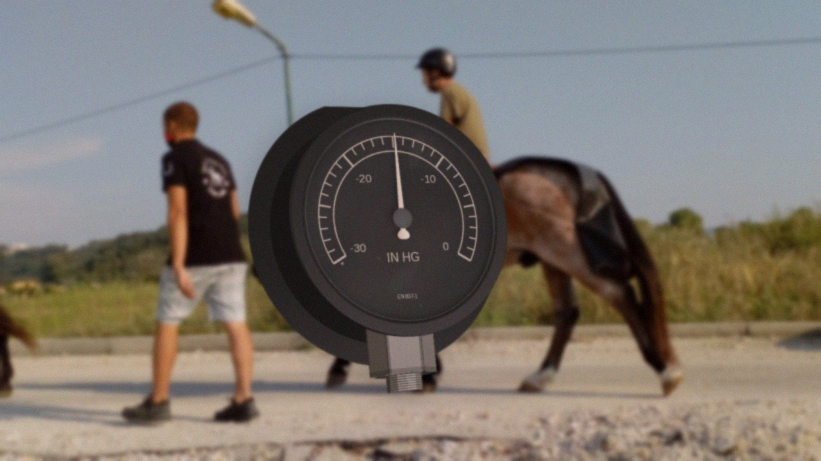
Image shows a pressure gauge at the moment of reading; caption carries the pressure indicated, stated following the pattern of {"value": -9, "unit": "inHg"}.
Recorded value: {"value": -15, "unit": "inHg"}
